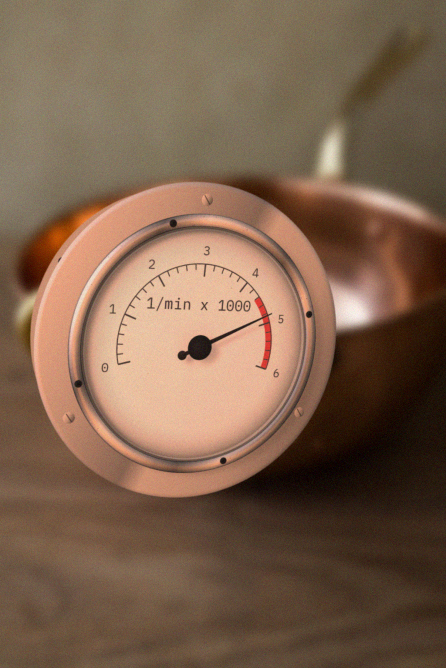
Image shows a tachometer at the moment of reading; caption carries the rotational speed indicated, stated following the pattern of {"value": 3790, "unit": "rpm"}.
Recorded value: {"value": 4800, "unit": "rpm"}
